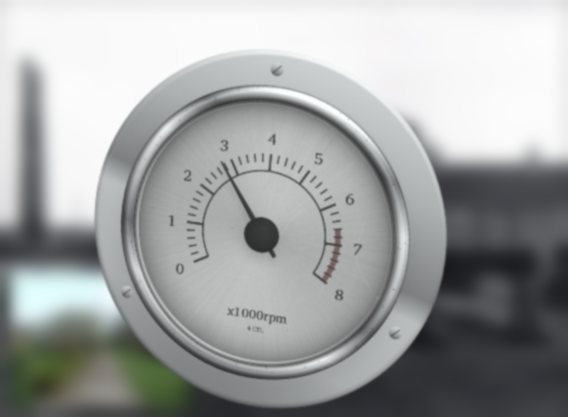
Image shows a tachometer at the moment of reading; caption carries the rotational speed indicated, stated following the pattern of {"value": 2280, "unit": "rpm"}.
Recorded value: {"value": 2800, "unit": "rpm"}
